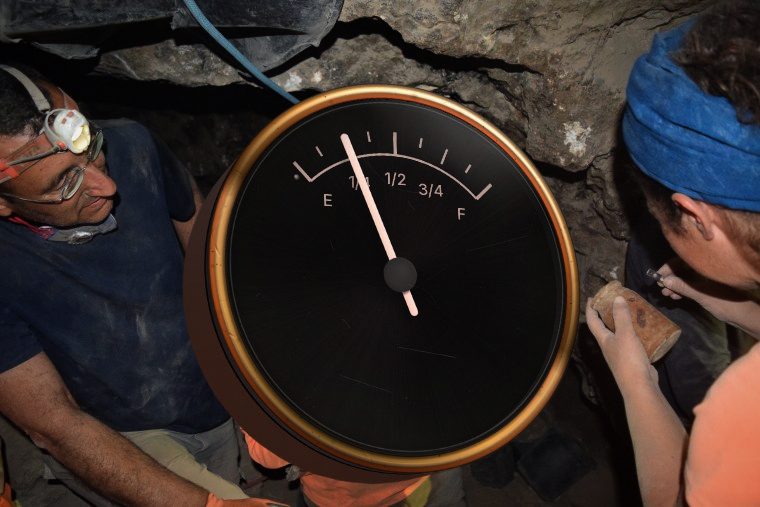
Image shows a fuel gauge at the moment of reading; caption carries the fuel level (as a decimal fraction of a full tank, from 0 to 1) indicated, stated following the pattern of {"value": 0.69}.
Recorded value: {"value": 0.25}
